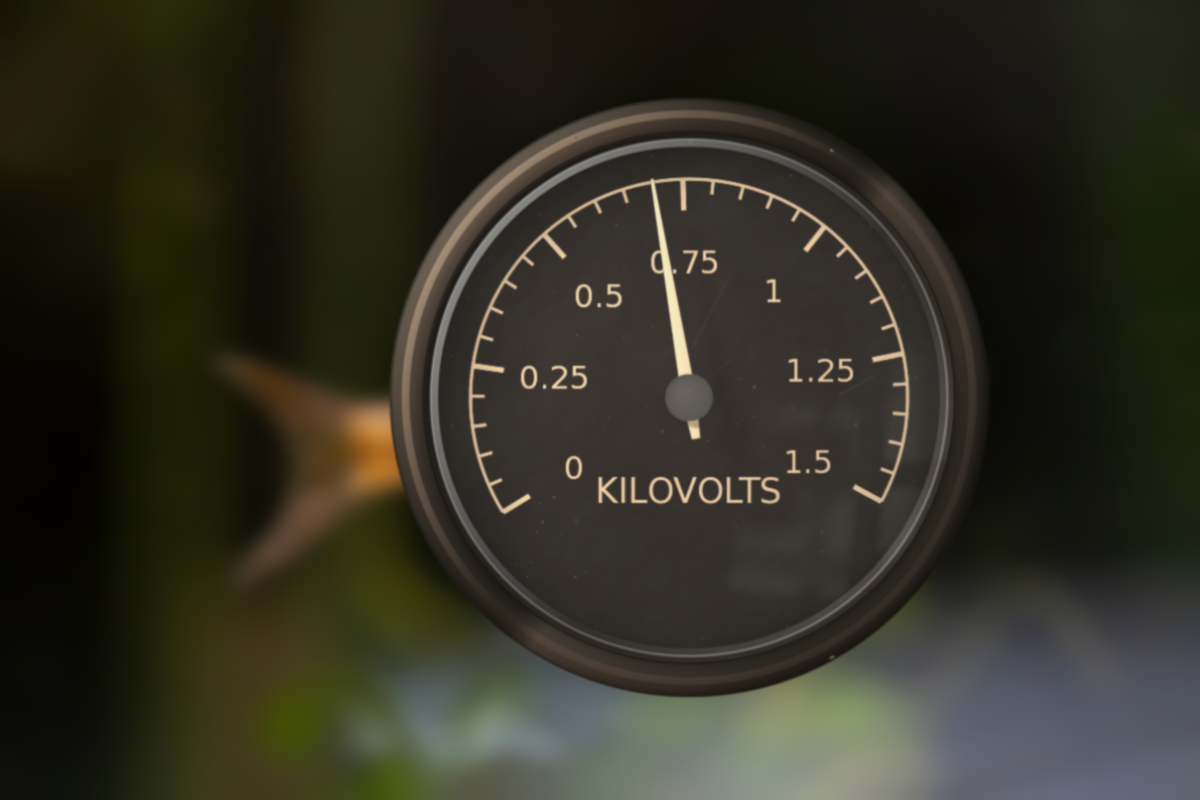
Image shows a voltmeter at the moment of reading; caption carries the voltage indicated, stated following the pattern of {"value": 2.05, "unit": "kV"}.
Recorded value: {"value": 0.7, "unit": "kV"}
